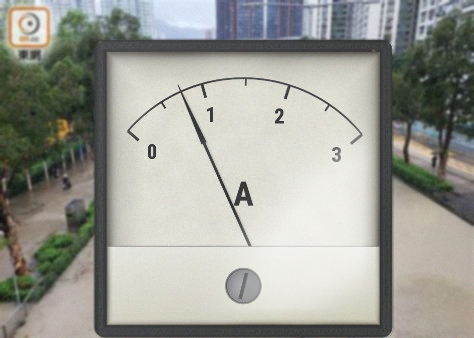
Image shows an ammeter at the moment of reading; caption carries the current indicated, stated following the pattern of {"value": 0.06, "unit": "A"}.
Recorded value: {"value": 0.75, "unit": "A"}
